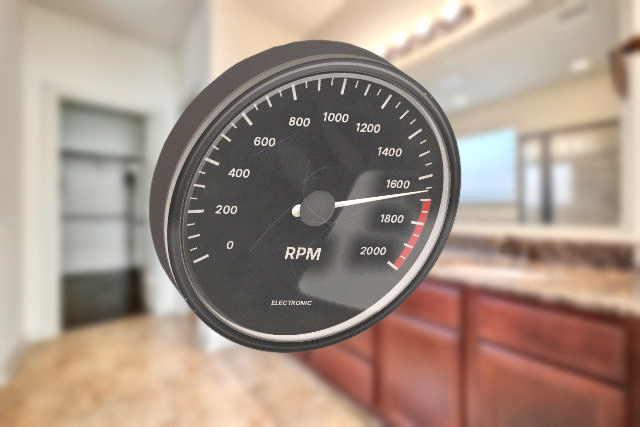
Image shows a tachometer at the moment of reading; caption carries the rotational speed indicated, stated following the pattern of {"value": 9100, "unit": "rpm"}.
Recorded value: {"value": 1650, "unit": "rpm"}
